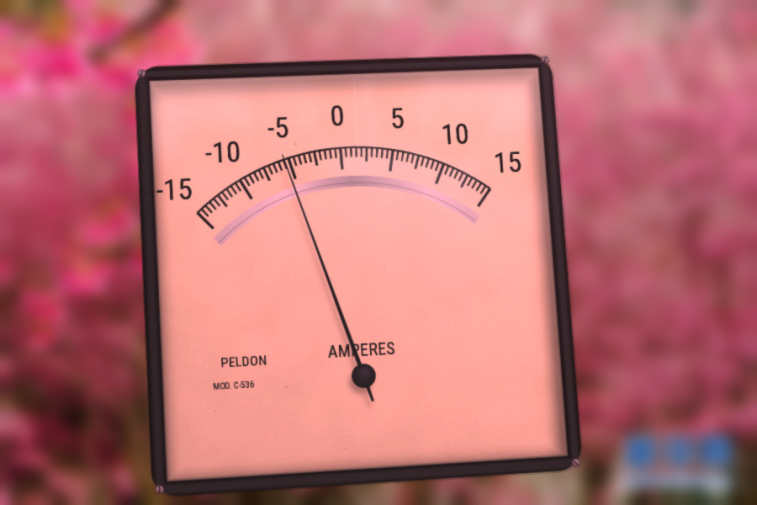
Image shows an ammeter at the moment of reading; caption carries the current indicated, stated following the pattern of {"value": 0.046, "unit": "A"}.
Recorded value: {"value": -5.5, "unit": "A"}
